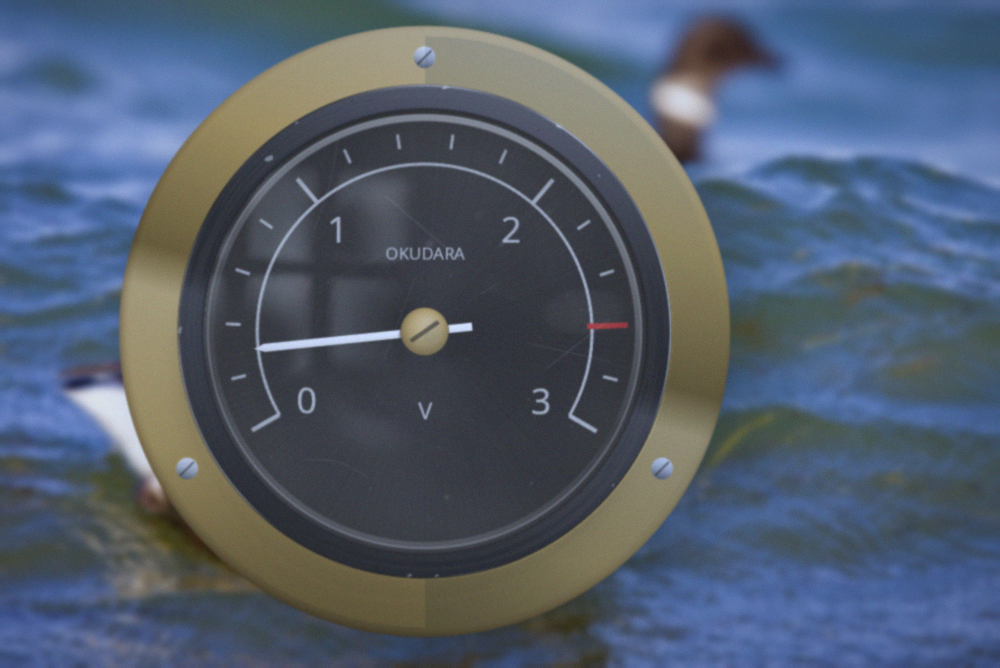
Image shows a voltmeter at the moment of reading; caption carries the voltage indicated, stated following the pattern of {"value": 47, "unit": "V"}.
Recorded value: {"value": 0.3, "unit": "V"}
